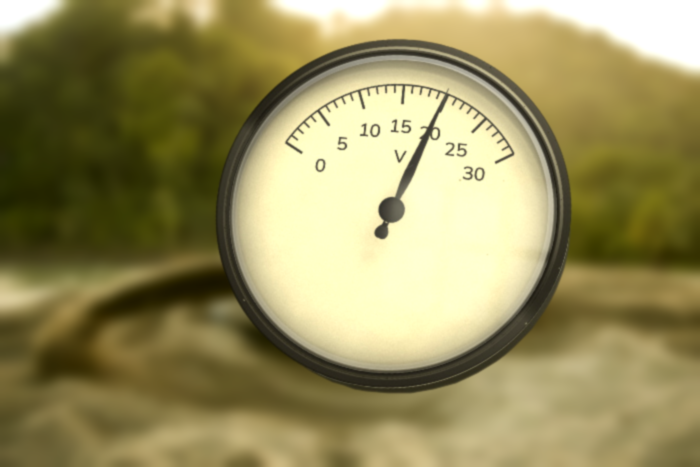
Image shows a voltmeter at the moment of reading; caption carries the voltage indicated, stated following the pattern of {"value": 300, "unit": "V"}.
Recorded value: {"value": 20, "unit": "V"}
